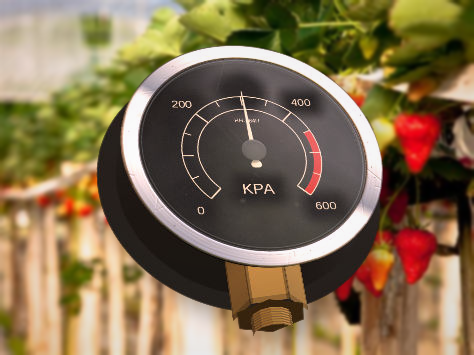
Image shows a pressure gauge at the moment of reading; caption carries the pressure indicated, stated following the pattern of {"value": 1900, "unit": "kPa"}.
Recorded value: {"value": 300, "unit": "kPa"}
